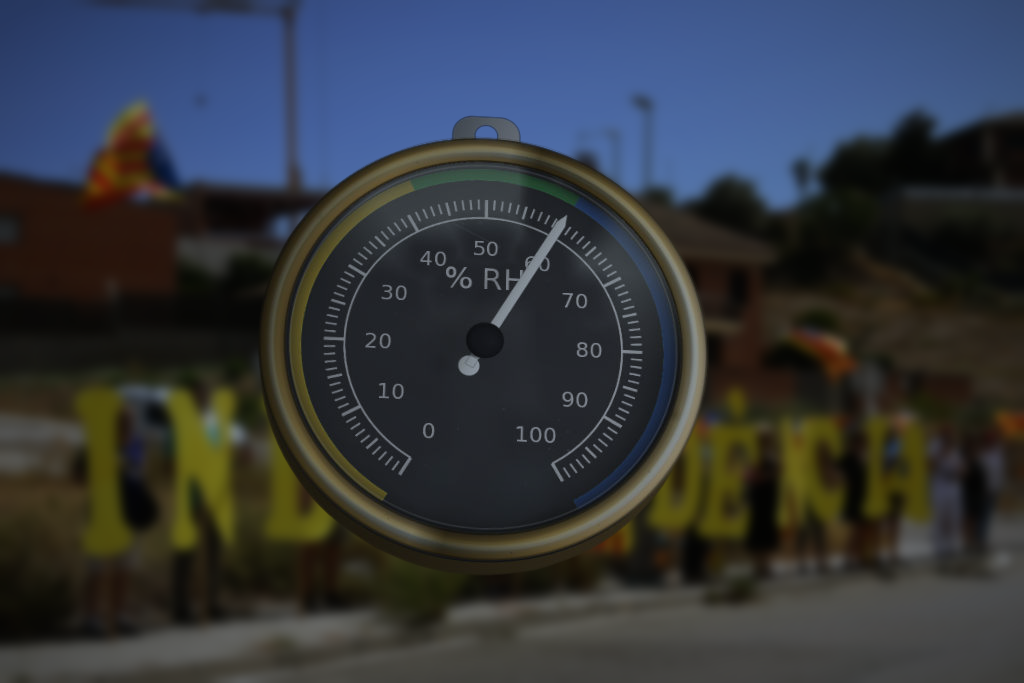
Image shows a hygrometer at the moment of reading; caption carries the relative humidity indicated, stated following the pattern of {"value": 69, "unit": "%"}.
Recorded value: {"value": 60, "unit": "%"}
